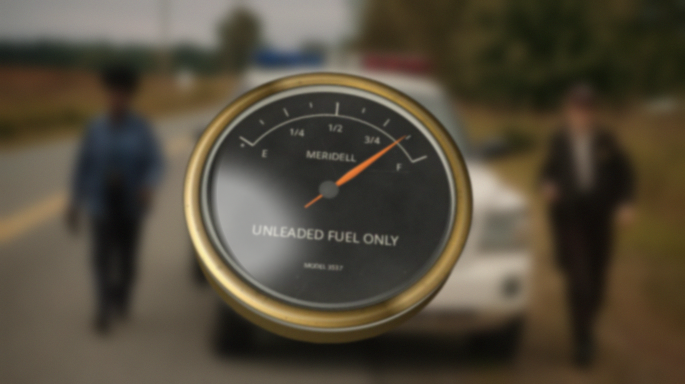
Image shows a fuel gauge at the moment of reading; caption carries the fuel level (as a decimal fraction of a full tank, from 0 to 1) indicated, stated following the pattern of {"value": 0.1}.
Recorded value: {"value": 0.875}
